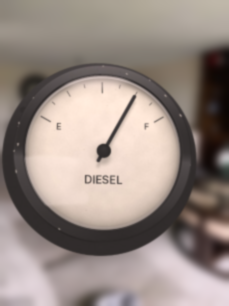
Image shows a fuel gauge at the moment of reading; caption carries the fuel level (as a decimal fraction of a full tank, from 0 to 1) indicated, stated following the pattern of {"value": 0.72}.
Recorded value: {"value": 0.75}
